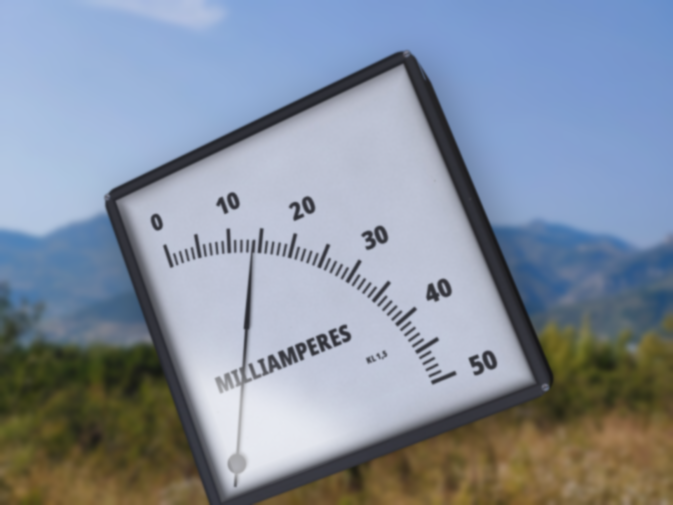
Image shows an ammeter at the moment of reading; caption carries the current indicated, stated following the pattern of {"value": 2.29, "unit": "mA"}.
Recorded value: {"value": 14, "unit": "mA"}
